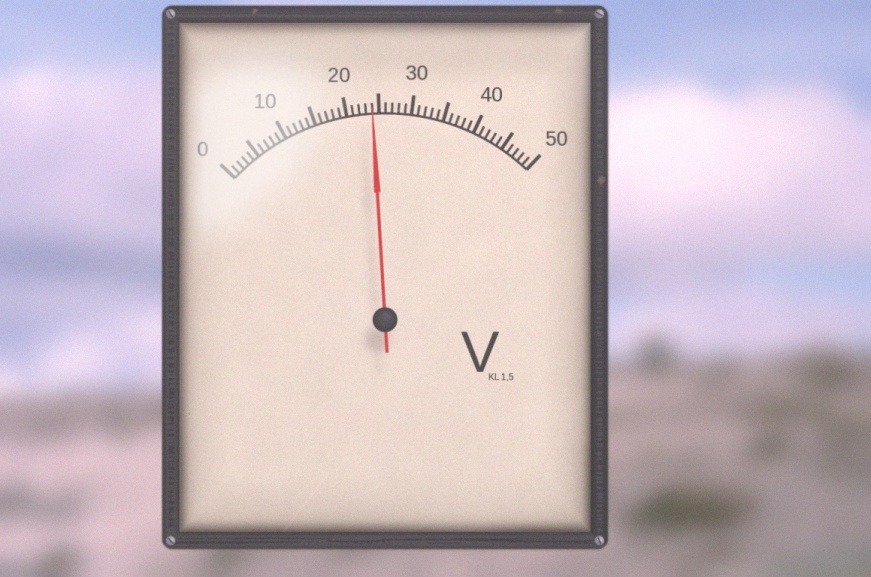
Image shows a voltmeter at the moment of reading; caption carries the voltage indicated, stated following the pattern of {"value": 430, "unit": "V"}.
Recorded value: {"value": 24, "unit": "V"}
